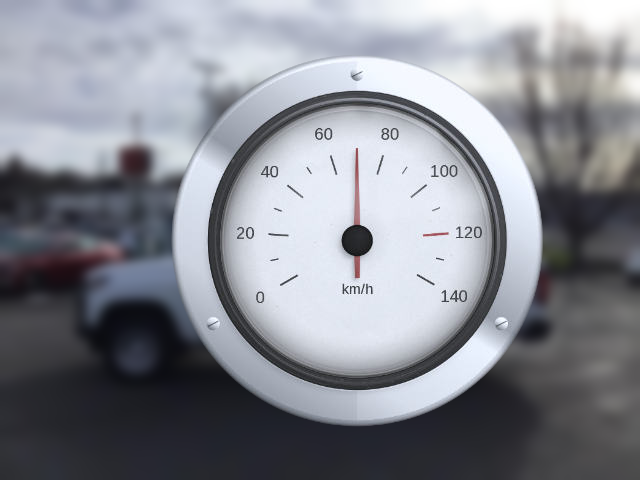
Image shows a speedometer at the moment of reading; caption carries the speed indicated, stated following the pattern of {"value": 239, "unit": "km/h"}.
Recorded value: {"value": 70, "unit": "km/h"}
